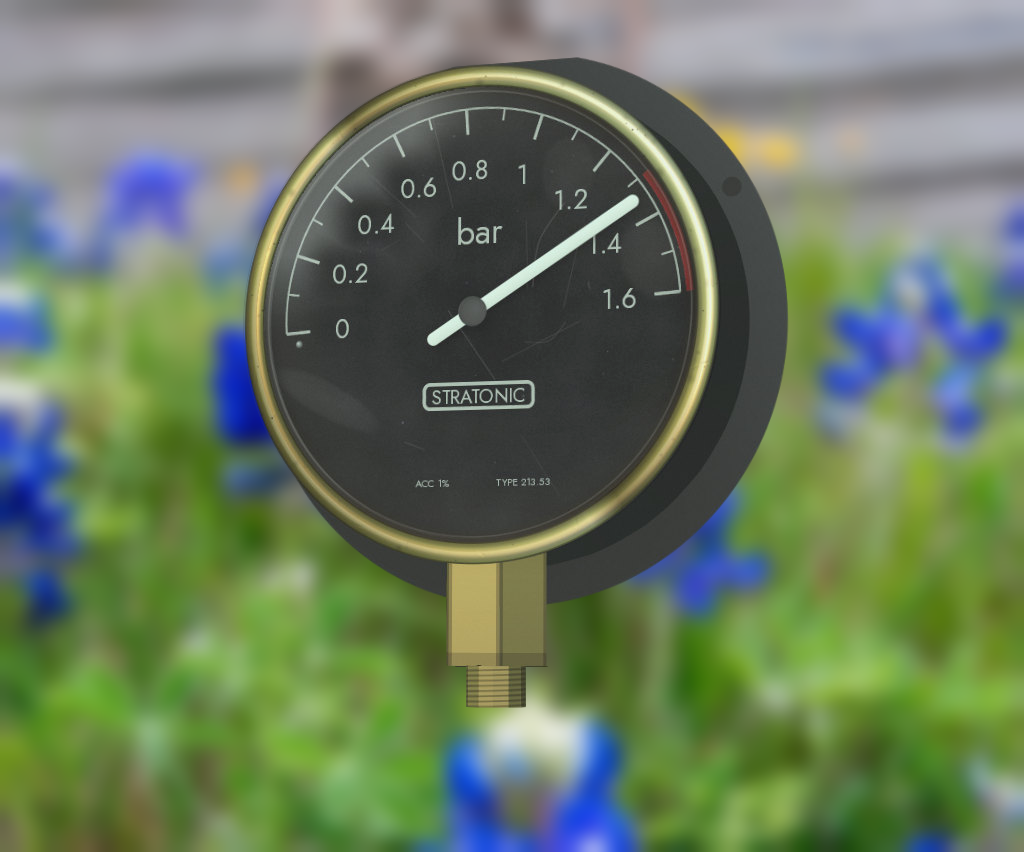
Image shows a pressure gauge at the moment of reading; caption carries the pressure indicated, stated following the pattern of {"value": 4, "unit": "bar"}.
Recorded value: {"value": 1.35, "unit": "bar"}
